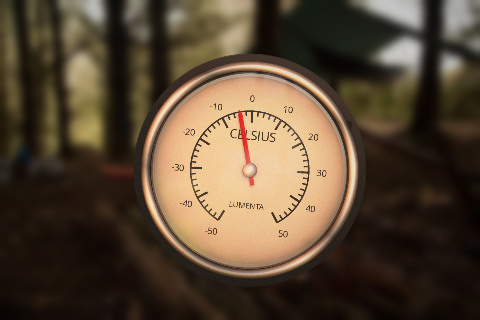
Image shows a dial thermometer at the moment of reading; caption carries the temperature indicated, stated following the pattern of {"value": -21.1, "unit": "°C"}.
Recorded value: {"value": -4, "unit": "°C"}
